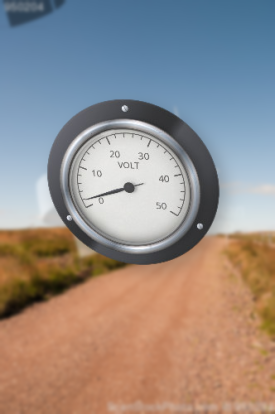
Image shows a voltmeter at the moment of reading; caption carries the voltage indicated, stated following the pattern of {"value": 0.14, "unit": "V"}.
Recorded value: {"value": 2, "unit": "V"}
